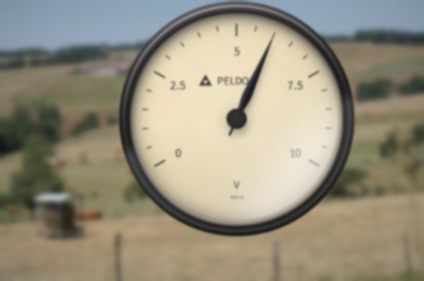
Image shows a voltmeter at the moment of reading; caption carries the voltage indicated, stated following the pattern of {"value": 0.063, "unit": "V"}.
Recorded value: {"value": 6, "unit": "V"}
